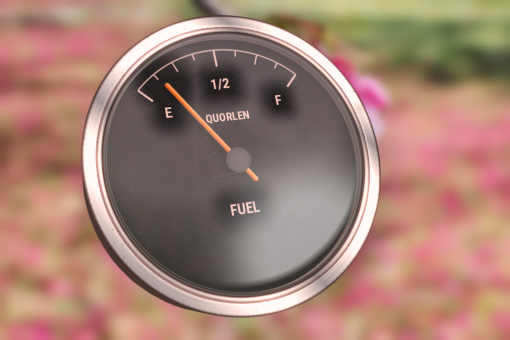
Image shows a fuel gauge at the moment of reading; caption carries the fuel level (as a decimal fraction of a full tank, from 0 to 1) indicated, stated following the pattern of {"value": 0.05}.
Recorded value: {"value": 0.125}
